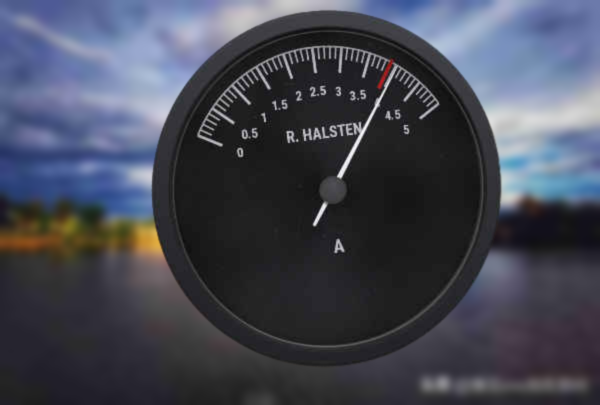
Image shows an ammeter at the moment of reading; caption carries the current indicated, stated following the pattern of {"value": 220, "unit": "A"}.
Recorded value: {"value": 4, "unit": "A"}
